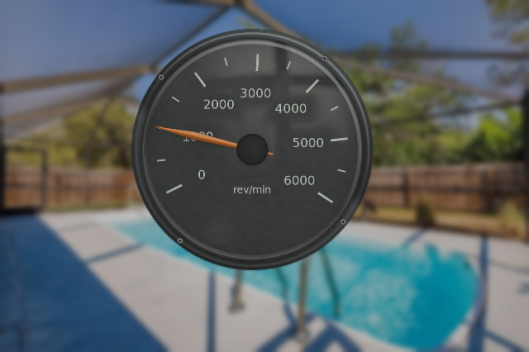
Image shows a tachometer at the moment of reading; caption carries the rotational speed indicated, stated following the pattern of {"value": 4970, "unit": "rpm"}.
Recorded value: {"value": 1000, "unit": "rpm"}
